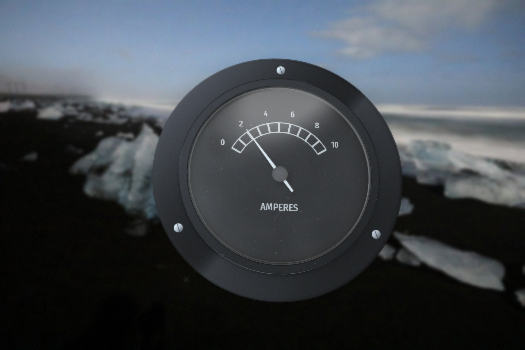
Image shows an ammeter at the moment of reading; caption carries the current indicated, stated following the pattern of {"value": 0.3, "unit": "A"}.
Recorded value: {"value": 2, "unit": "A"}
